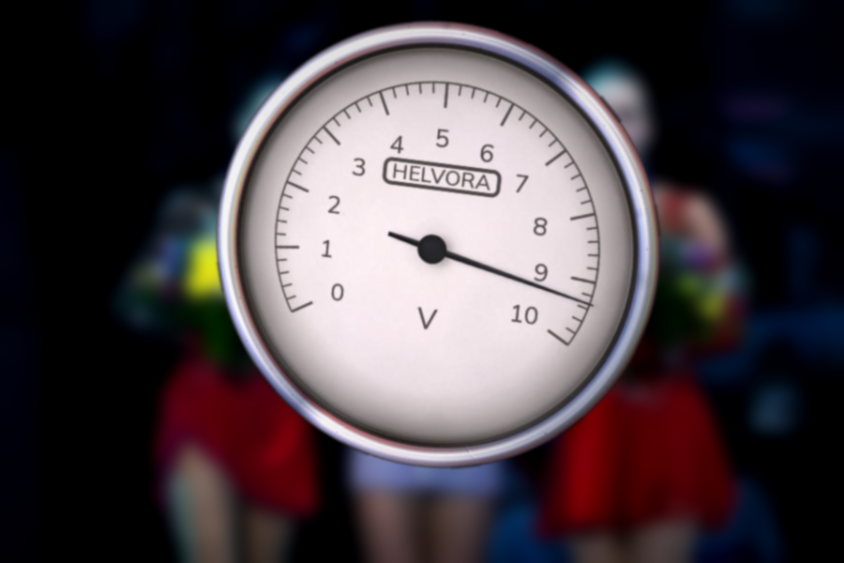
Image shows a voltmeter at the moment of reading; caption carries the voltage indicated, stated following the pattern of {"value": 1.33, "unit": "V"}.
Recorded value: {"value": 9.3, "unit": "V"}
